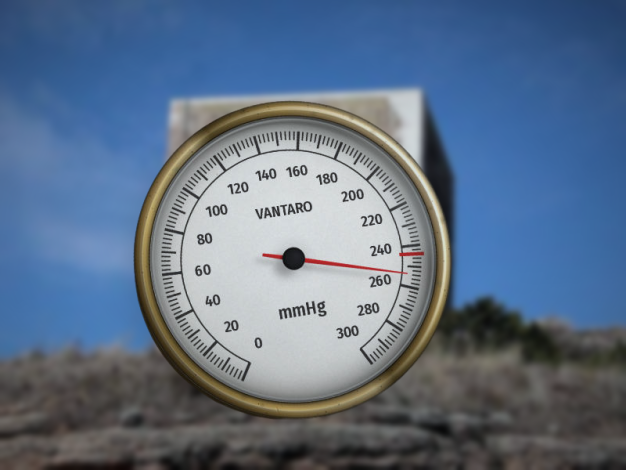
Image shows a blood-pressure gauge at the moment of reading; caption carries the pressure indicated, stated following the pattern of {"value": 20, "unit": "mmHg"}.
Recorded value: {"value": 254, "unit": "mmHg"}
